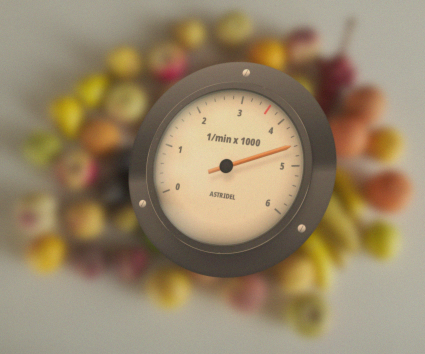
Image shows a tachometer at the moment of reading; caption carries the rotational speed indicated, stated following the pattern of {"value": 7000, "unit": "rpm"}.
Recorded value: {"value": 4600, "unit": "rpm"}
